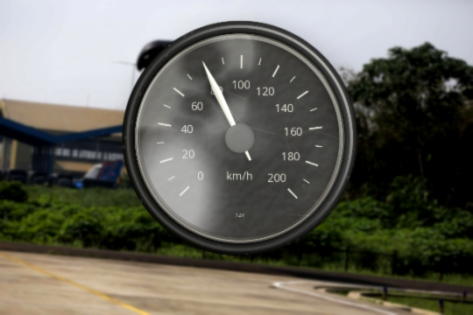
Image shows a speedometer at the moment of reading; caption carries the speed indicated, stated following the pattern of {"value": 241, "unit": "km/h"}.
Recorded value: {"value": 80, "unit": "km/h"}
